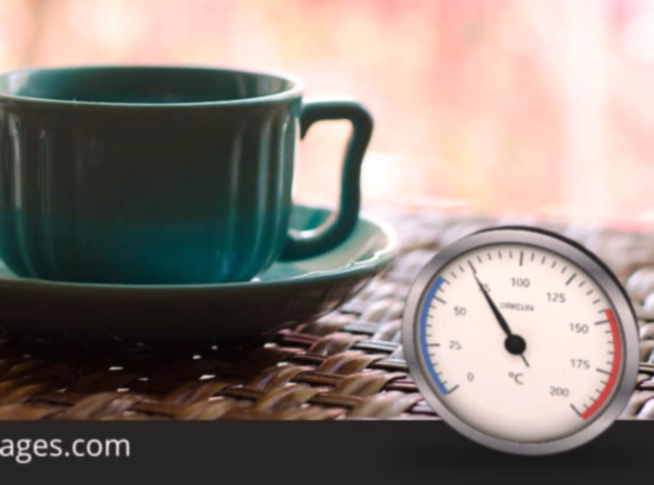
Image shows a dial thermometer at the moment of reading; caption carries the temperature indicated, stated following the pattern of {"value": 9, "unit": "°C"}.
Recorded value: {"value": 75, "unit": "°C"}
